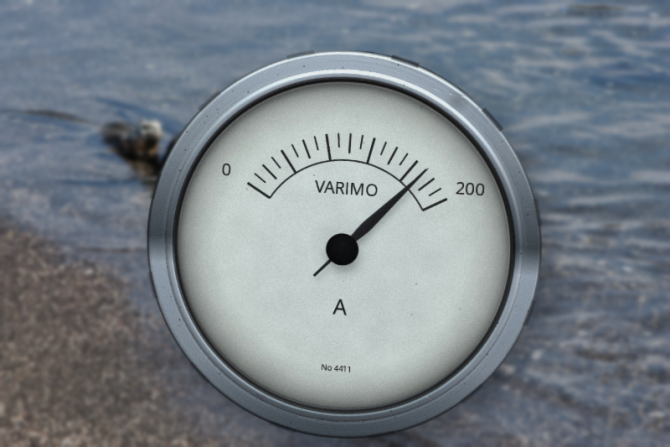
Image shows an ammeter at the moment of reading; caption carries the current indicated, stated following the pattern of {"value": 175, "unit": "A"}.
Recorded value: {"value": 170, "unit": "A"}
